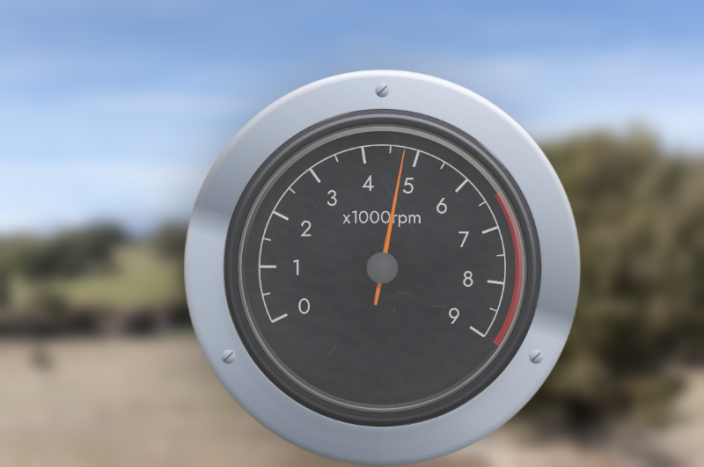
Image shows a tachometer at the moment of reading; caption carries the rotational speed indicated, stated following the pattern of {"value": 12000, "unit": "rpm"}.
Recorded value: {"value": 4750, "unit": "rpm"}
